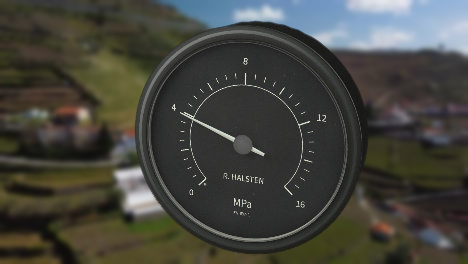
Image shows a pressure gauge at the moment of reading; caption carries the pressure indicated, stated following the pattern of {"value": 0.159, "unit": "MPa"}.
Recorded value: {"value": 4, "unit": "MPa"}
